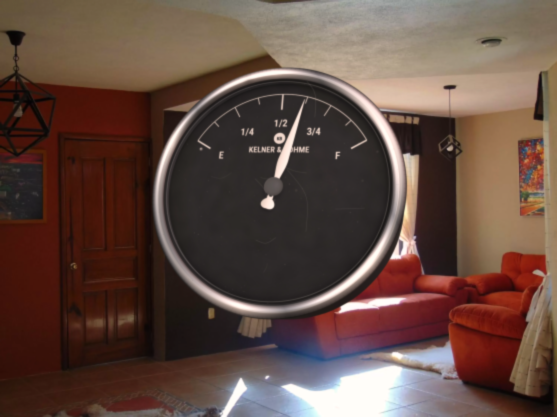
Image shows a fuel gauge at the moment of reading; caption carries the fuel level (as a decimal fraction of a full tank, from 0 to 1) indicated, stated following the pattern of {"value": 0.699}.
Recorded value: {"value": 0.625}
